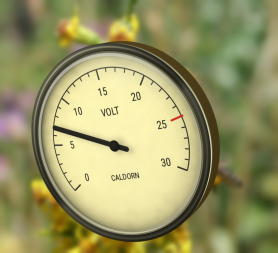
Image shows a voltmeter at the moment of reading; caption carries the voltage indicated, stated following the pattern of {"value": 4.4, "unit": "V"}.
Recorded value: {"value": 7, "unit": "V"}
